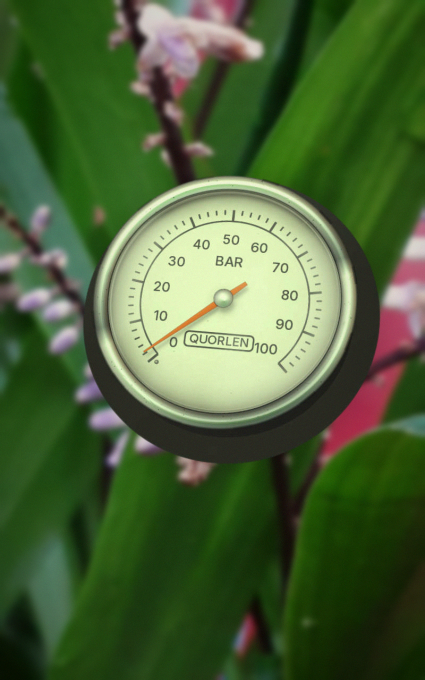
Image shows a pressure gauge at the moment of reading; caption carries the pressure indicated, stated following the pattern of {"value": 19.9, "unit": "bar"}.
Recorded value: {"value": 2, "unit": "bar"}
